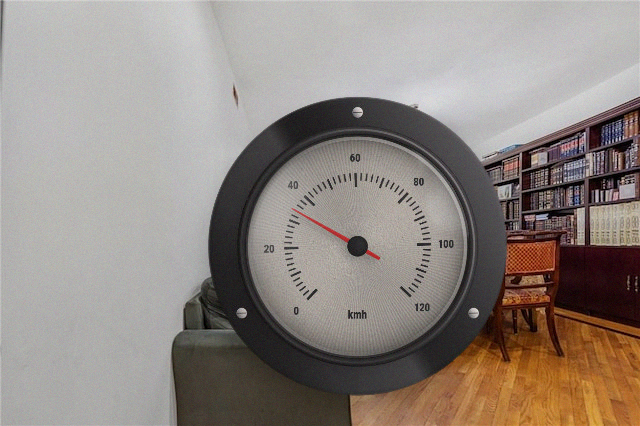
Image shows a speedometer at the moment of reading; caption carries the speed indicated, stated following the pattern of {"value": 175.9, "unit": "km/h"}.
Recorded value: {"value": 34, "unit": "km/h"}
